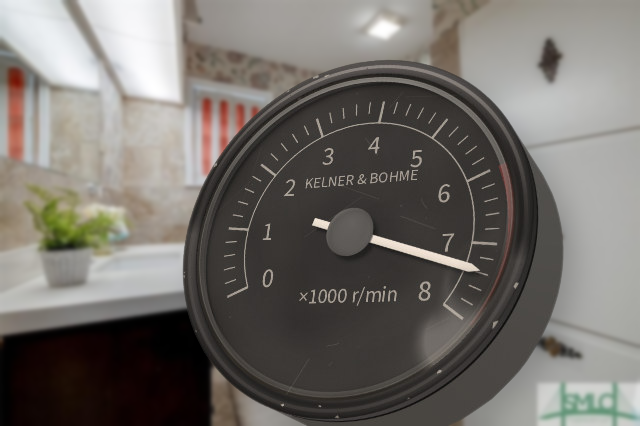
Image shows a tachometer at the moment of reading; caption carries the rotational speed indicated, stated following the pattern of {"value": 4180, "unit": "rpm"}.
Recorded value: {"value": 7400, "unit": "rpm"}
